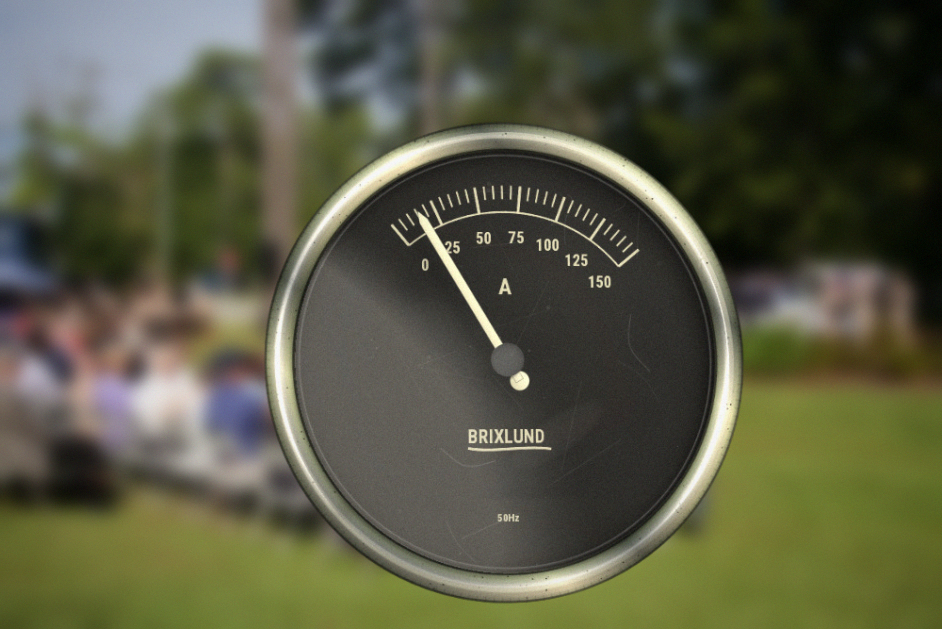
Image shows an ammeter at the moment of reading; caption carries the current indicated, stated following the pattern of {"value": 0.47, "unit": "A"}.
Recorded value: {"value": 15, "unit": "A"}
